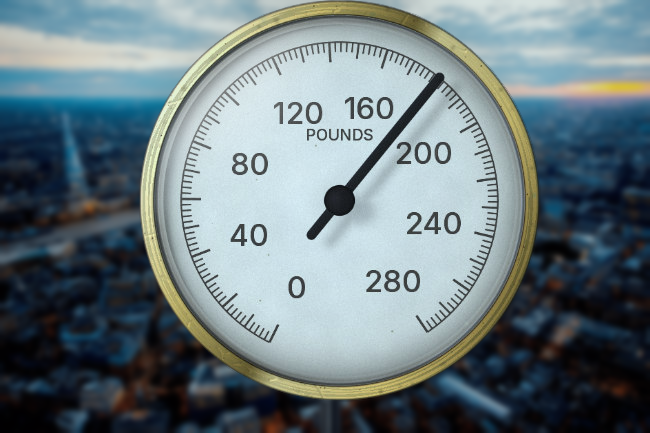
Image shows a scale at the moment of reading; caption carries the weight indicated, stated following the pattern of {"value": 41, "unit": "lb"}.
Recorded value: {"value": 180, "unit": "lb"}
